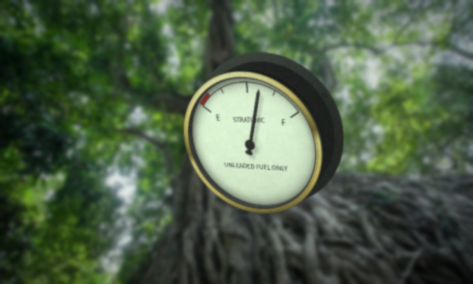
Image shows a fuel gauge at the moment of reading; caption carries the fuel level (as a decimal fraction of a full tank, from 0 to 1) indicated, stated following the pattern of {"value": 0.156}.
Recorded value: {"value": 0.625}
